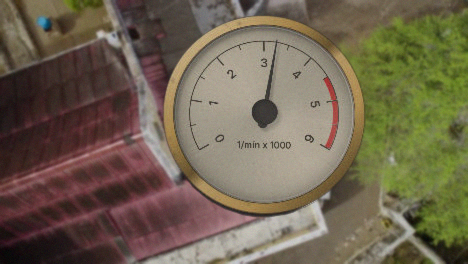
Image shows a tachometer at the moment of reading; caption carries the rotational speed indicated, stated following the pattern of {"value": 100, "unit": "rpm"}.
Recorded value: {"value": 3250, "unit": "rpm"}
